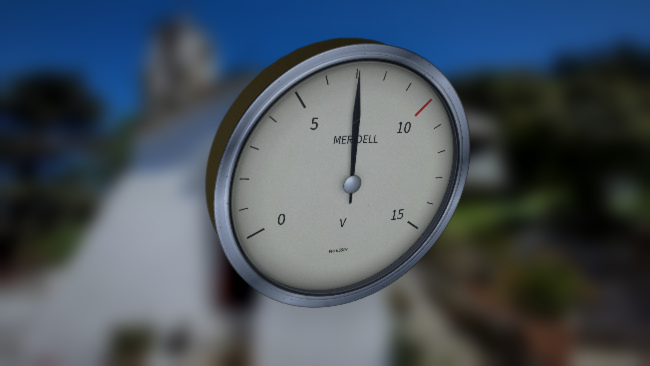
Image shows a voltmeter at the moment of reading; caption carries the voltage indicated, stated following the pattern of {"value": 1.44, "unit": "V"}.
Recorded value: {"value": 7, "unit": "V"}
